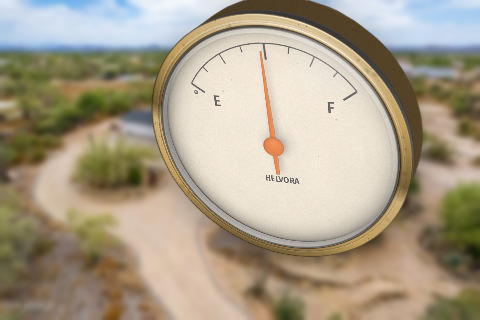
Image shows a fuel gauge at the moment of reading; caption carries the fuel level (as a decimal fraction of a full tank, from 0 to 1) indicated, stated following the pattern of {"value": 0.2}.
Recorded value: {"value": 0.5}
